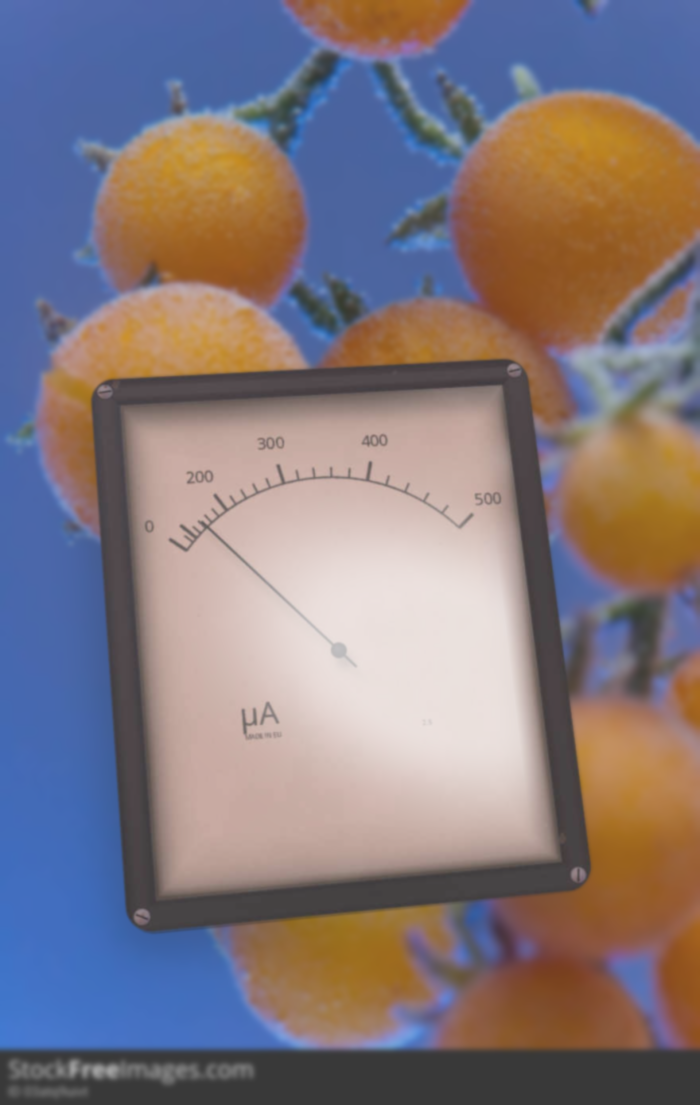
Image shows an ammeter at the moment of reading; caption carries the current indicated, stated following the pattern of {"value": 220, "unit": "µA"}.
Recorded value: {"value": 140, "unit": "µA"}
